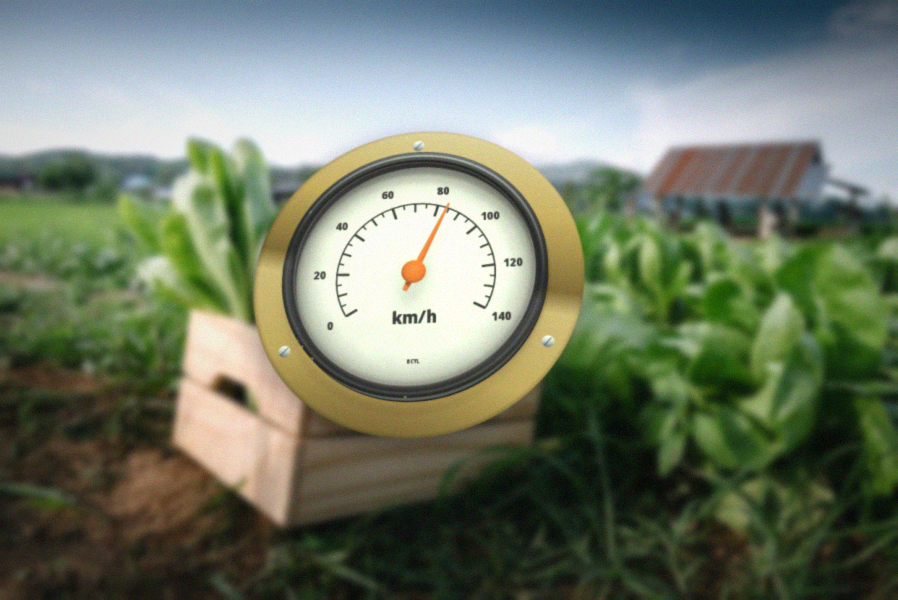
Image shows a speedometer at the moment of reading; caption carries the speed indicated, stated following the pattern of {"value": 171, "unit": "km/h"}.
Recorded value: {"value": 85, "unit": "km/h"}
